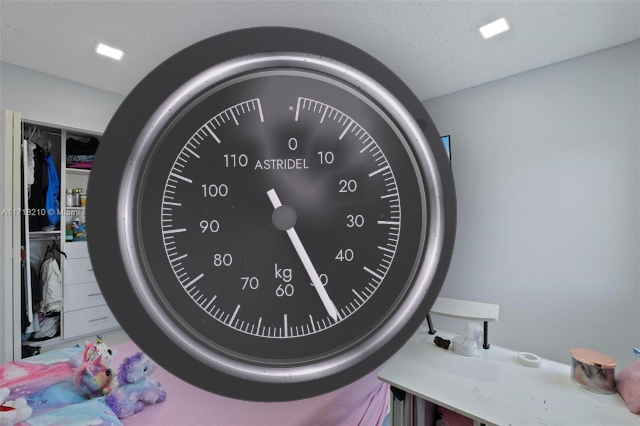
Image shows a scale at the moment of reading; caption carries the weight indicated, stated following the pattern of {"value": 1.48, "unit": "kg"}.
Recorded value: {"value": 51, "unit": "kg"}
